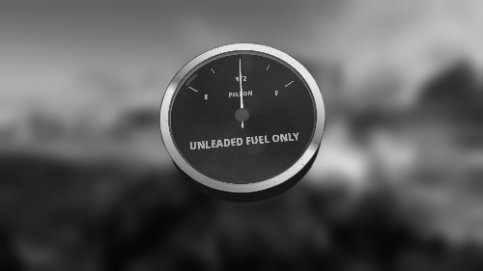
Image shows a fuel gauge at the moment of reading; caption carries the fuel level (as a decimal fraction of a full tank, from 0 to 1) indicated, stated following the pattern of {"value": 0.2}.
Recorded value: {"value": 0.5}
